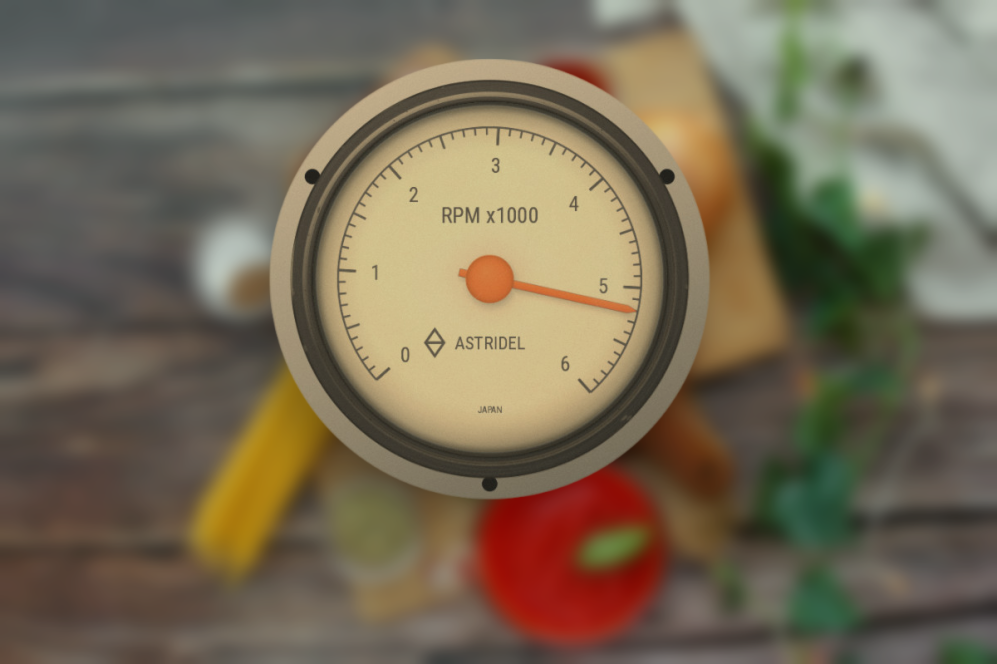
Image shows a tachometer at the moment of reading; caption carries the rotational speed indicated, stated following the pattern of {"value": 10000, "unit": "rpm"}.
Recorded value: {"value": 5200, "unit": "rpm"}
